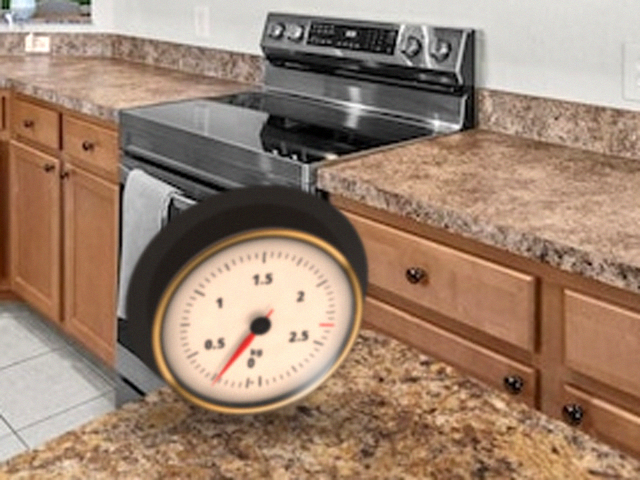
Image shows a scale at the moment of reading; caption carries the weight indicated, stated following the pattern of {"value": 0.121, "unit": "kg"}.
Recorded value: {"value": 0.25, "unit": "kg"}
